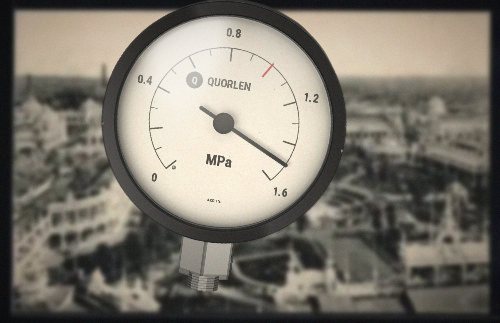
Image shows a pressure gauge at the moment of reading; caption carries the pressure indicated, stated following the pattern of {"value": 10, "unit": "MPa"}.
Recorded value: {"value": 1.5, "unit": "MPa"}
